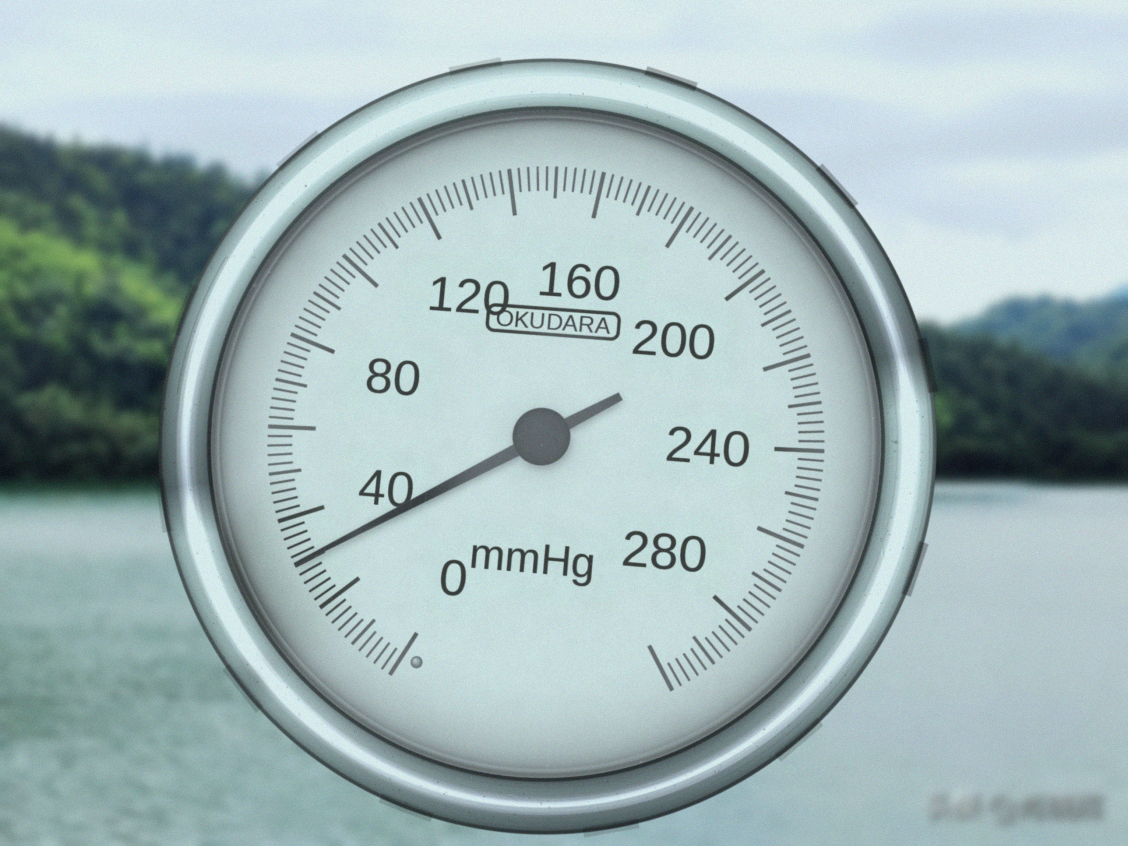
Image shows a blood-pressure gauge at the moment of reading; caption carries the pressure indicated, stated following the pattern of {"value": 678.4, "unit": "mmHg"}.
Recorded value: {"value": 30, "unit": "mmHg"}
